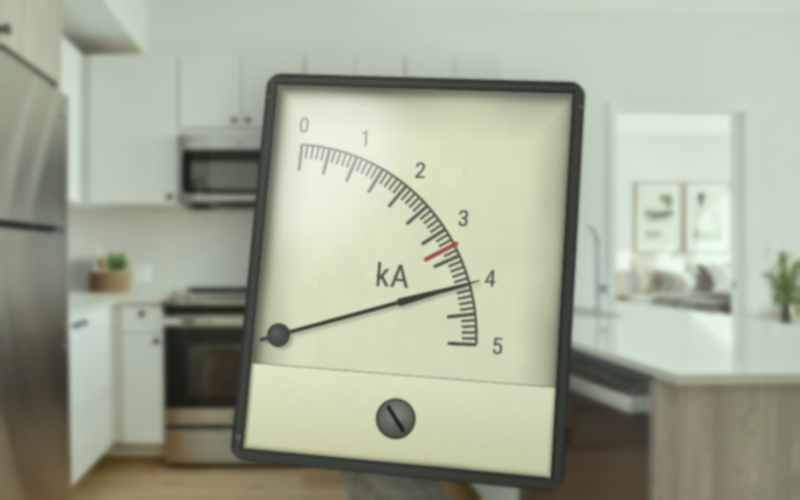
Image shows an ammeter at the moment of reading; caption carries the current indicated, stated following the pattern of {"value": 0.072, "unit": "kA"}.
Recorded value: {"value": 4, "unit": "kA"}
